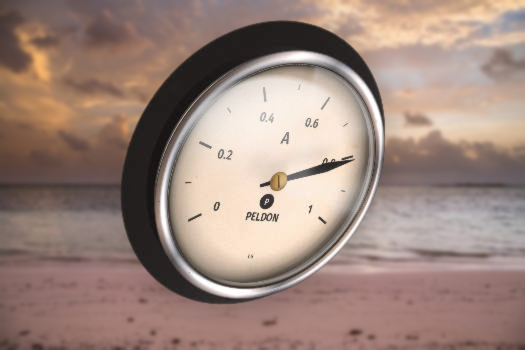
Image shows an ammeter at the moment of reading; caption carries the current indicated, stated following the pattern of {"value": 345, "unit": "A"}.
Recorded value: {"value": 0.8, "unit": "A"}
